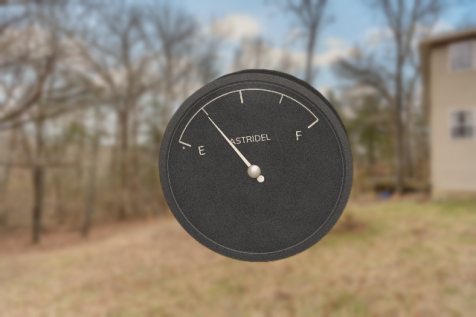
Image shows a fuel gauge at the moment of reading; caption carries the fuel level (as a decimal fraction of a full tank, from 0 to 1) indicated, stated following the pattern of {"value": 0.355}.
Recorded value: {"value": 0.25}
